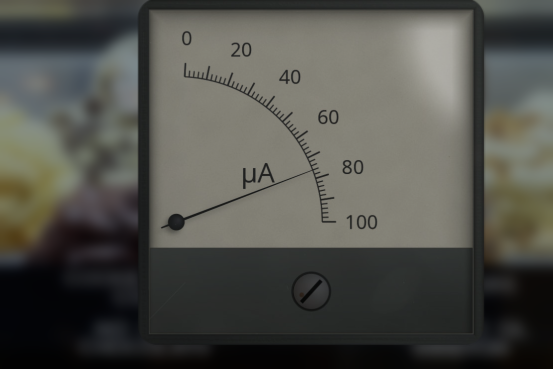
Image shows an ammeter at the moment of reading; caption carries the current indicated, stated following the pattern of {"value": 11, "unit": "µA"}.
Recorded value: {"value": 76, "unit": "µA"}
